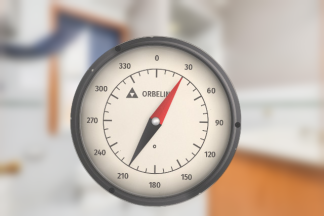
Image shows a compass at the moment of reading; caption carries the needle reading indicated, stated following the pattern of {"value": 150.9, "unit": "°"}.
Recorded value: {"value": 30, "unit": "°"}
